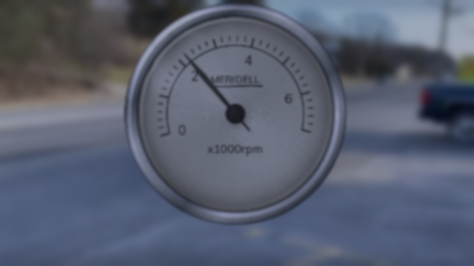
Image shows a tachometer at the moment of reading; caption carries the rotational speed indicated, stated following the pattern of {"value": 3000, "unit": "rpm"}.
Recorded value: {"value": 2200, "unit": "rpm"}
